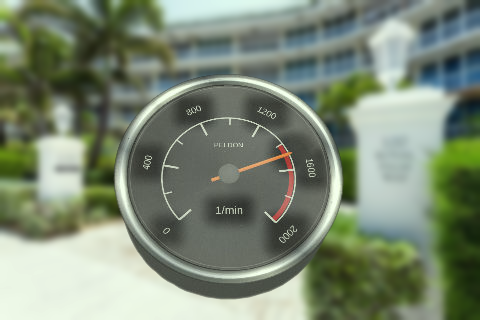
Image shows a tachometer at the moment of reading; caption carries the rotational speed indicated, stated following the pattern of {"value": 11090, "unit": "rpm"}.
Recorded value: {"value": 1500, "unit": "rpm"}
